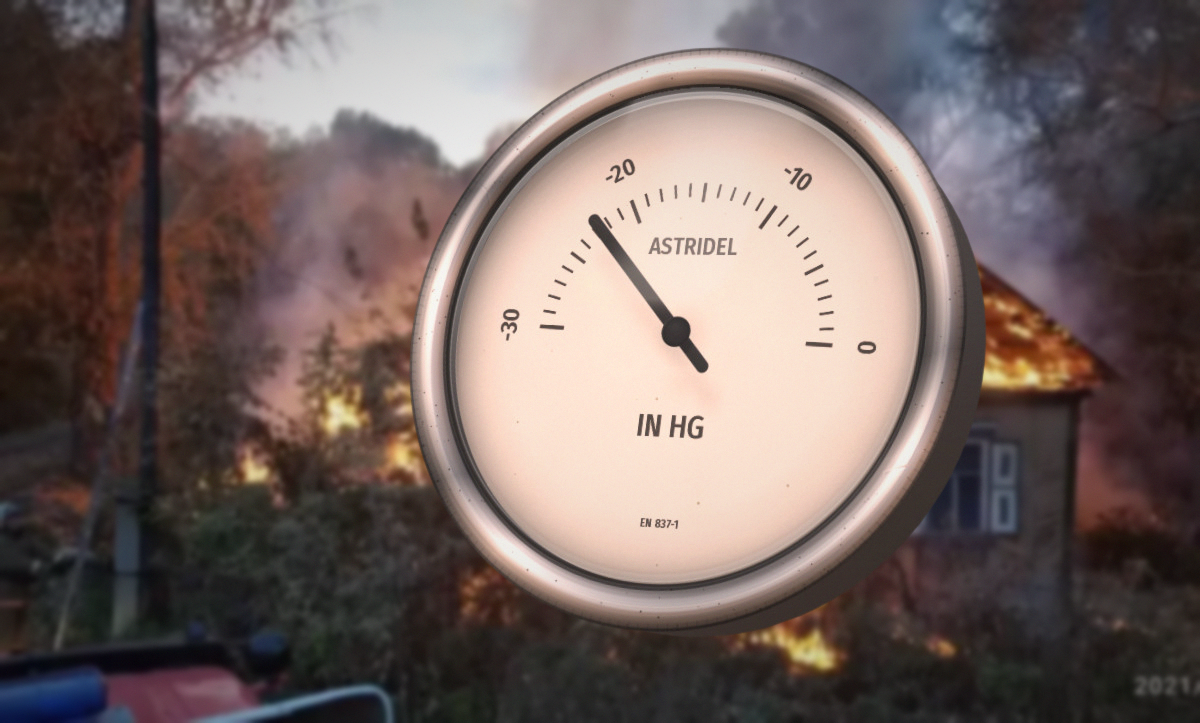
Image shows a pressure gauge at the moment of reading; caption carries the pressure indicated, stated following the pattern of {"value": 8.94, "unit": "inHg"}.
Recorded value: {"value": -22.5, "unit": "inHg"}
